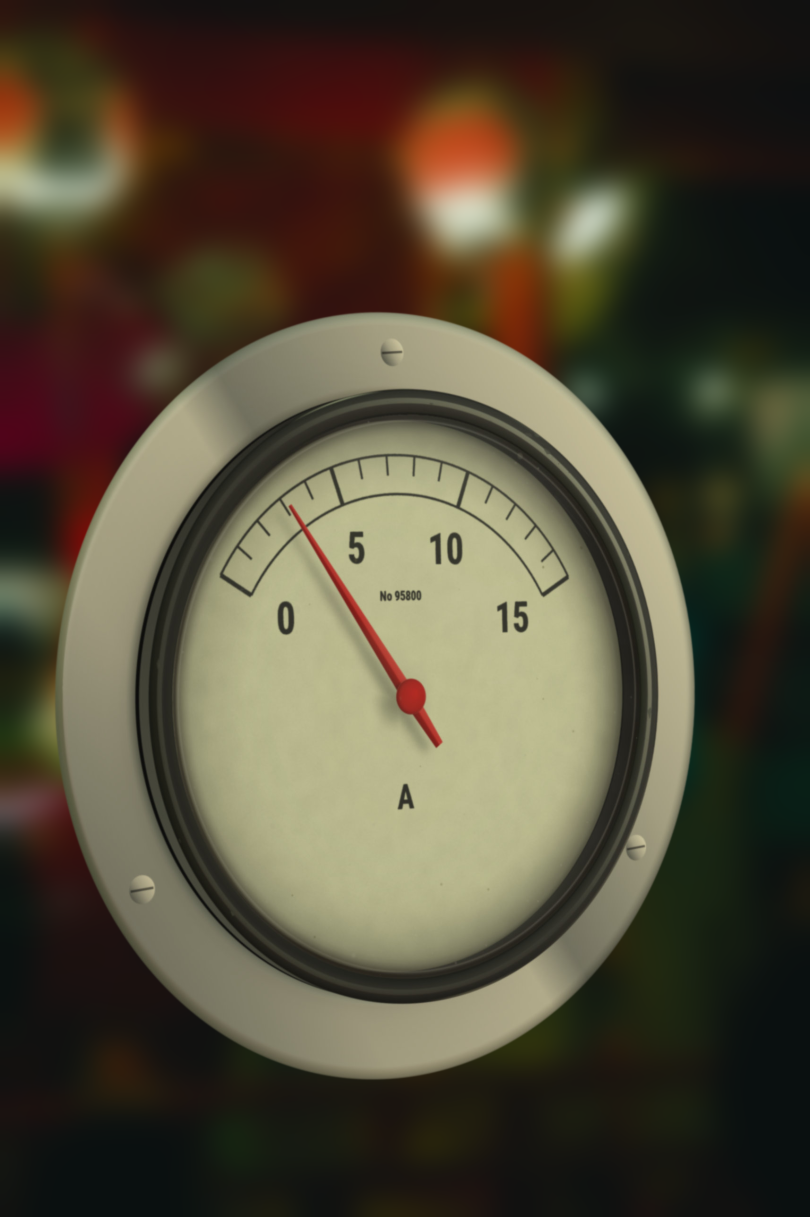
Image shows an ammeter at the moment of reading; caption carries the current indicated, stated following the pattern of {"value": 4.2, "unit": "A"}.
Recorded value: {"value": 3, "unit": "A"}
